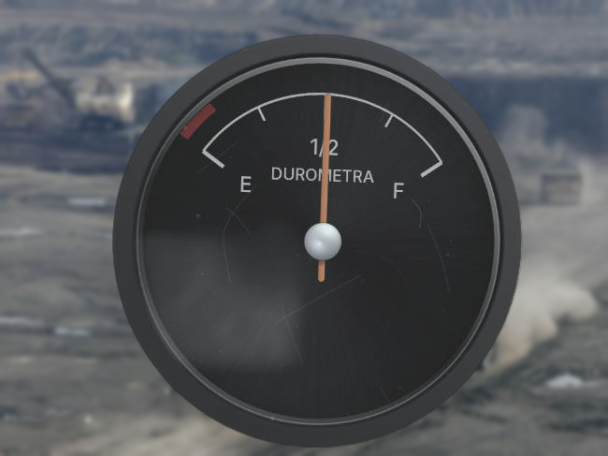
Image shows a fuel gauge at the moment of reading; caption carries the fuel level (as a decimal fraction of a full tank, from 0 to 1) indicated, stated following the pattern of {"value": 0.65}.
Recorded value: {"value": 0.5}
